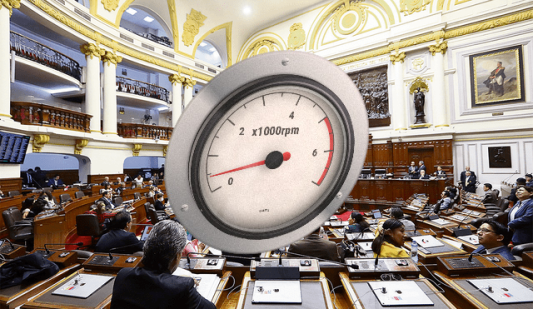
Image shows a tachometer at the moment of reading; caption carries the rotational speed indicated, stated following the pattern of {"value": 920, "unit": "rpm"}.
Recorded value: {"value": 500, "unit": "rpm"}
